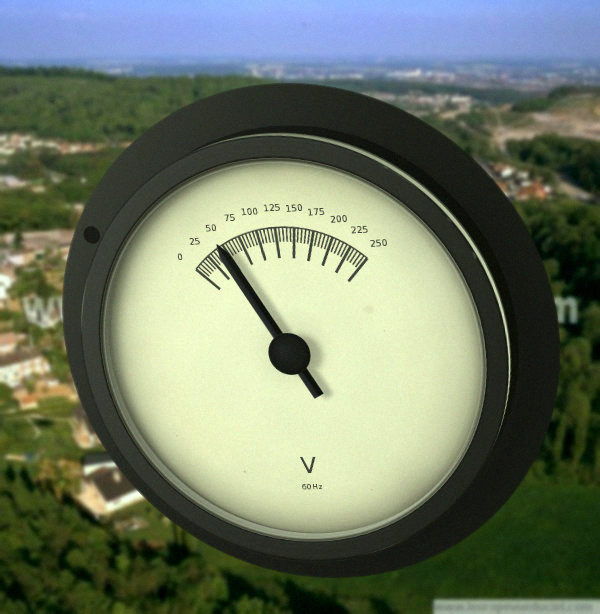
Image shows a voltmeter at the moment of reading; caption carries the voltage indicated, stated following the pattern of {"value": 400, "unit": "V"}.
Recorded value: {"value": 50, "unit": "V"}
